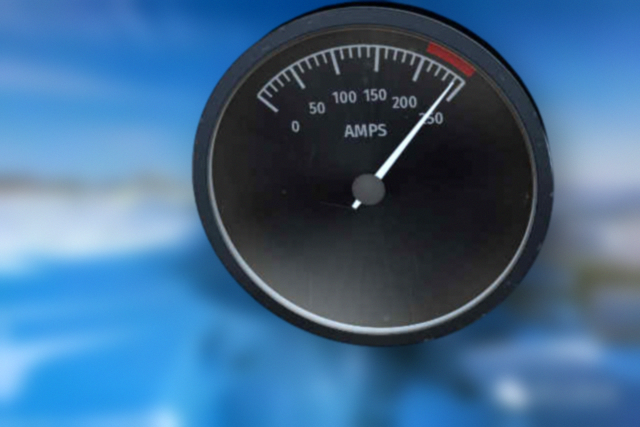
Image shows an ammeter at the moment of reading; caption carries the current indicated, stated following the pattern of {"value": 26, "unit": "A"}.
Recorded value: {"value": 240, "unit": "A"}
